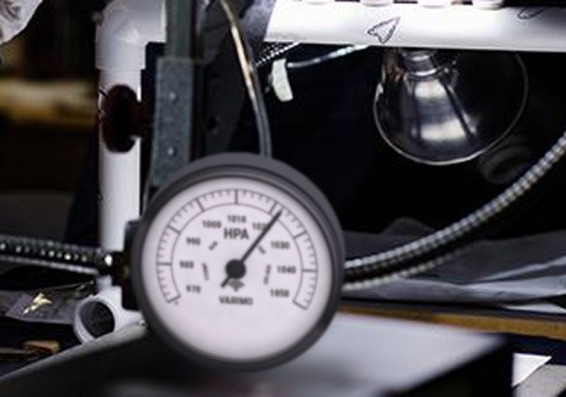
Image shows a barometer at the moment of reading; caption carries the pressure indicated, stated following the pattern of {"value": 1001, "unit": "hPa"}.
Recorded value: {"value": 1022, "unit": "hPa"}
